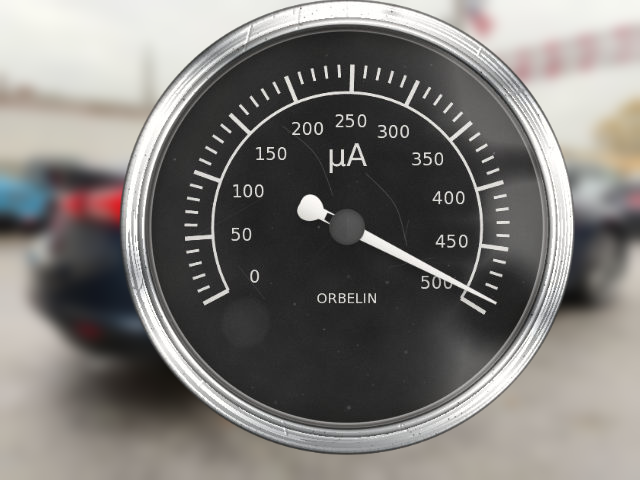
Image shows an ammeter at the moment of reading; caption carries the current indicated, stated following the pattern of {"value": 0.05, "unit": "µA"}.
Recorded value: {"value": 490, "unit": "µA"}
